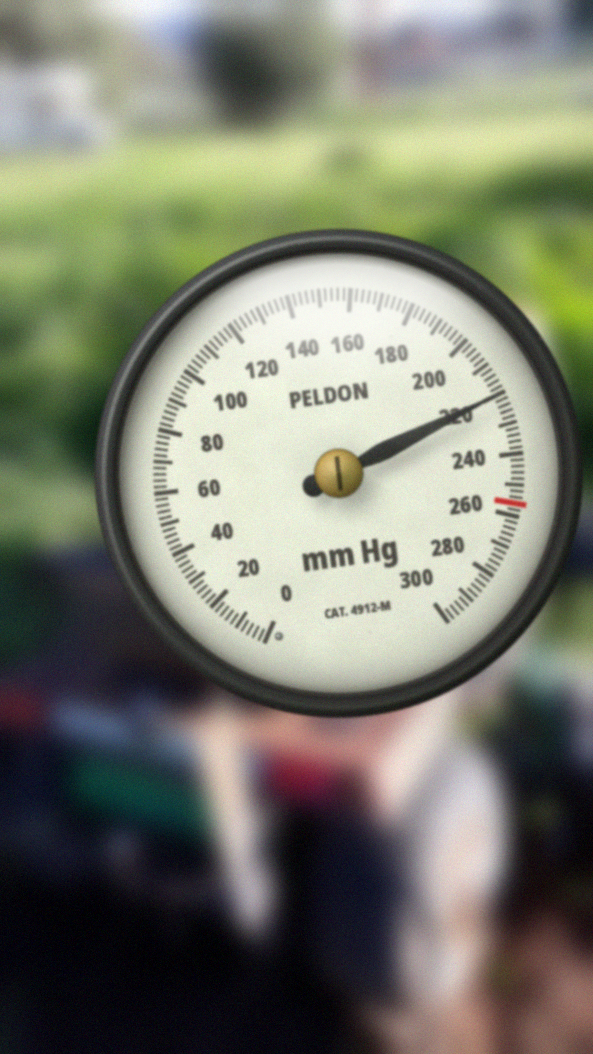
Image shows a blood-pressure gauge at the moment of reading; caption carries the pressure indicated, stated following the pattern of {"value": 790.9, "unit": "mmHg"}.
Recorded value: {"value": 220, "unit": "mmHg"}
